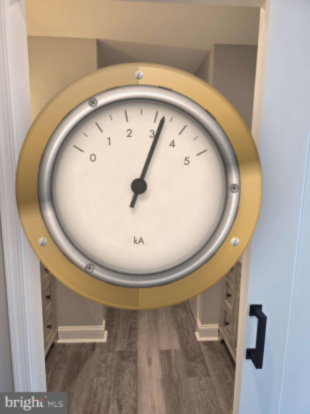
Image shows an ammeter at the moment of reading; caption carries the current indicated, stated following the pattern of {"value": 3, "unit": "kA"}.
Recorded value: {"value": 3.25, "unit": "kA"}
